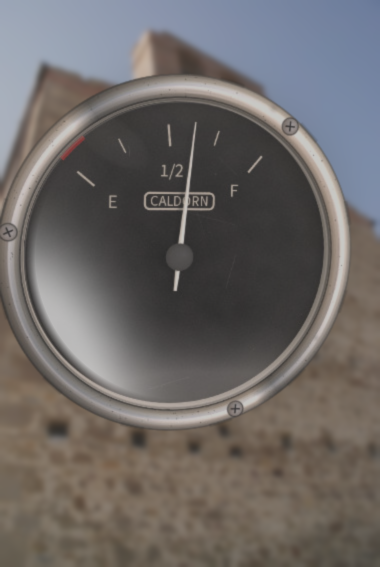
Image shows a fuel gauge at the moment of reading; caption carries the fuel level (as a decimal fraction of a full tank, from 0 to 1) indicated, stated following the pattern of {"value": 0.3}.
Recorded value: {"value": 0.625}
